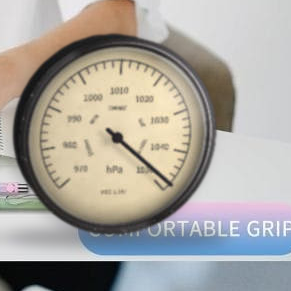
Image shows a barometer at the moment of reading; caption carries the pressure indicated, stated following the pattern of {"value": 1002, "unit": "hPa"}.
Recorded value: {"value": 1048, "unit": "hPa"}
